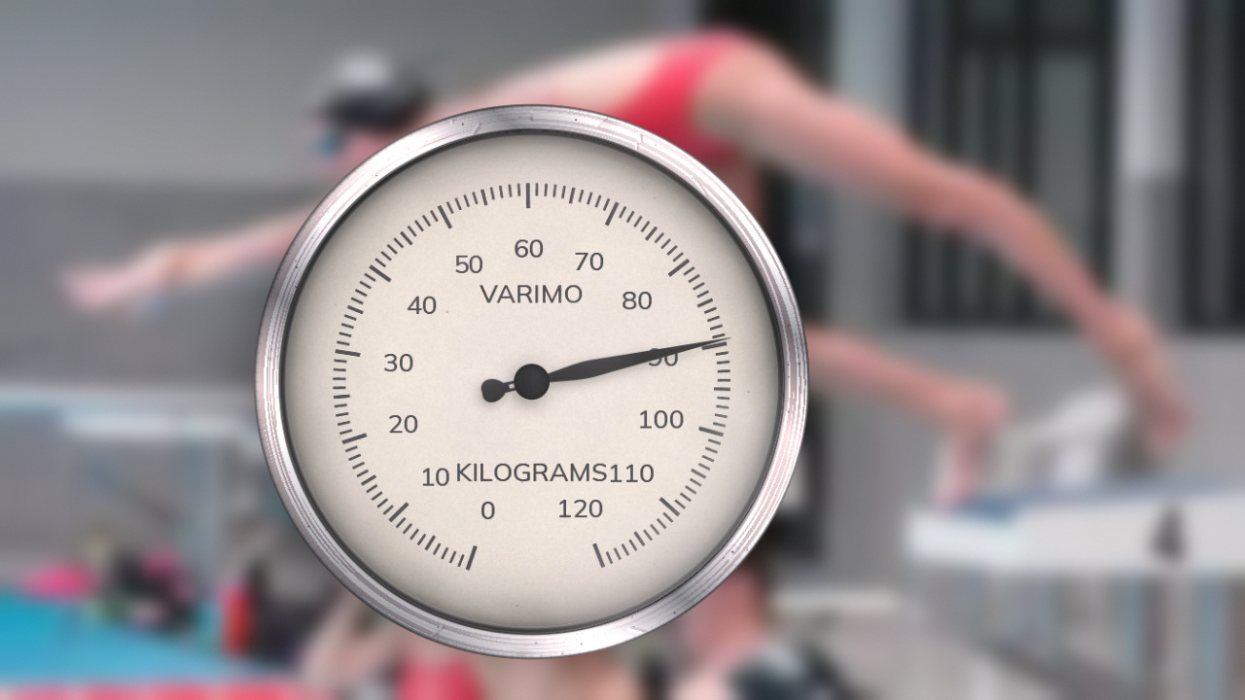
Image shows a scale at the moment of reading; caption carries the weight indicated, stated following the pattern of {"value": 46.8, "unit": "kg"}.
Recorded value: {"value": 89.5, "unit": "kg"}
